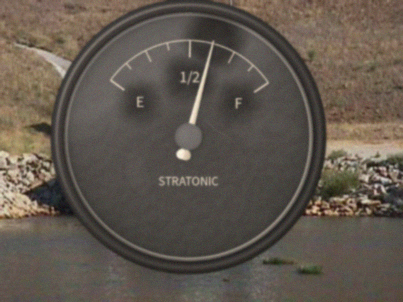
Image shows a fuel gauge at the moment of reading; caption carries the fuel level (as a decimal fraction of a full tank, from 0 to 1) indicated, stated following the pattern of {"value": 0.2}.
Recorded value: {"value": 0.625}
